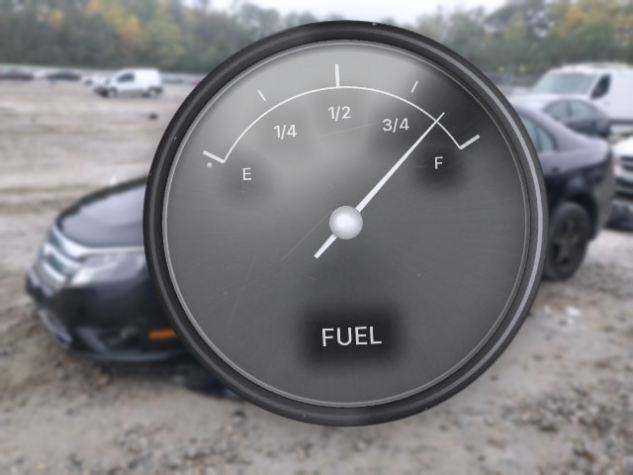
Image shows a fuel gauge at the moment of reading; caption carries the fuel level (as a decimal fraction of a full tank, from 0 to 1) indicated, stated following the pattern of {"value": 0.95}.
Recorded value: {"value": 0.875}
